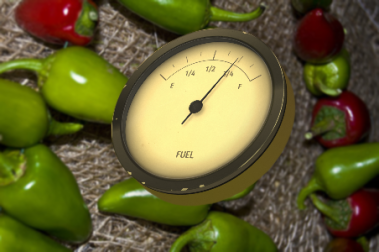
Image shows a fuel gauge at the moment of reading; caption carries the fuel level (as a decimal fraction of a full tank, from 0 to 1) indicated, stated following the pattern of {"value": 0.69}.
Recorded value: {"value": 0.75}
